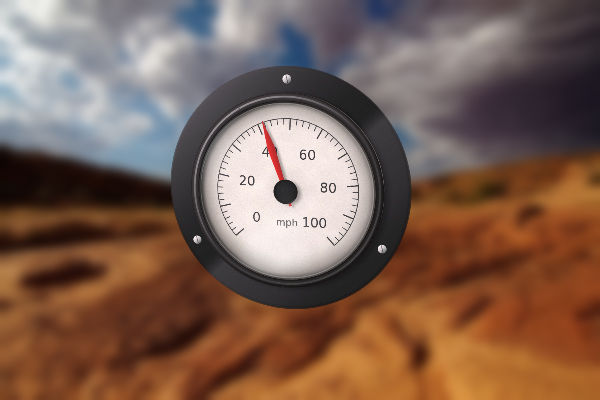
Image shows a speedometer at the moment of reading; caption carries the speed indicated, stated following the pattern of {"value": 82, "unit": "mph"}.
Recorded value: {"value": 42, "unit": "mph"}
